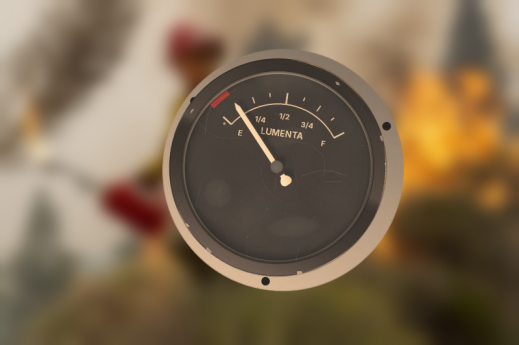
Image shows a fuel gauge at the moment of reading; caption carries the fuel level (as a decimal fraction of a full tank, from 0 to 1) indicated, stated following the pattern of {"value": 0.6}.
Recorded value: {"value": 0.125}
